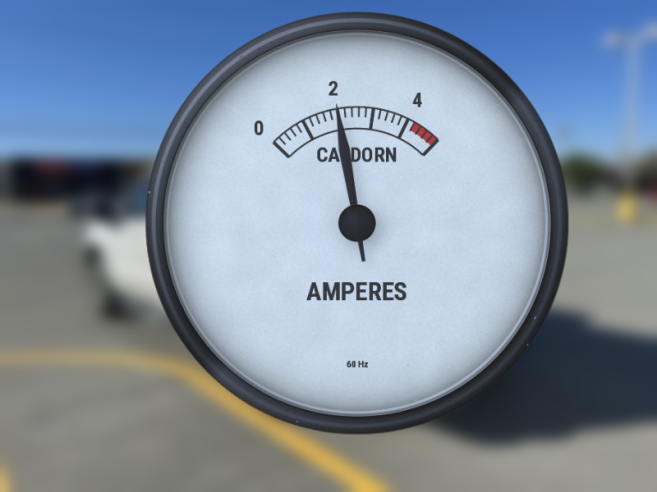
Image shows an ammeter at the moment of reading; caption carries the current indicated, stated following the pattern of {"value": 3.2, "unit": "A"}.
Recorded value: {"value": 2, "unit": "A"}
